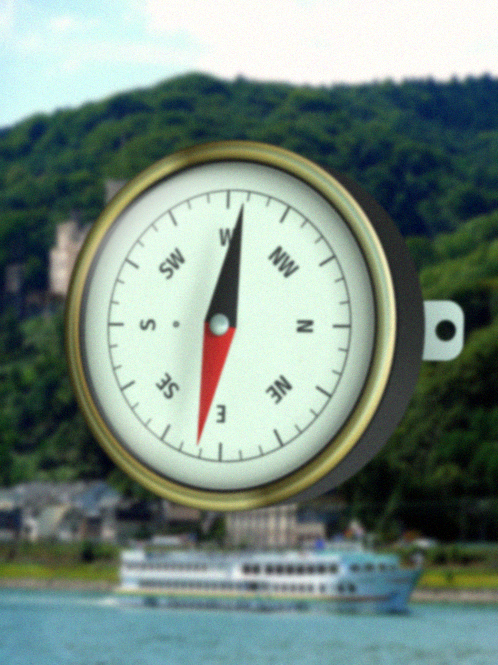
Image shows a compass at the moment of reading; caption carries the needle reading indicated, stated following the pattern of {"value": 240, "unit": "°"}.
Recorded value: {"value": 100, "unit": "°"}
